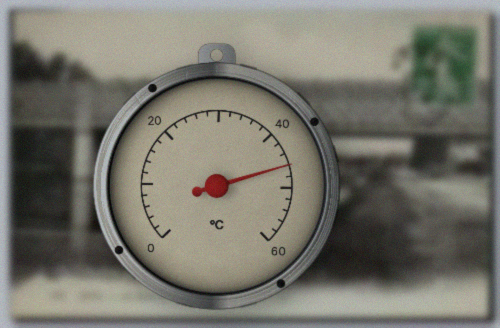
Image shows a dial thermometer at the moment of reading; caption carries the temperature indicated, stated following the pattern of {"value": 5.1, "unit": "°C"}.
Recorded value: {"value": 46, "unit": "°C"}
